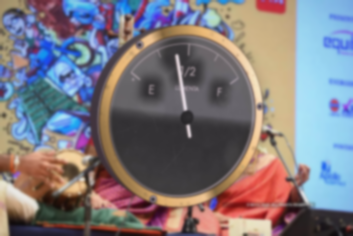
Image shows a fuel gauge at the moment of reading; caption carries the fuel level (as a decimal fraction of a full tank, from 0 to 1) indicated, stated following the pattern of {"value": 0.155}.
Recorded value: {"value": 0.375}
